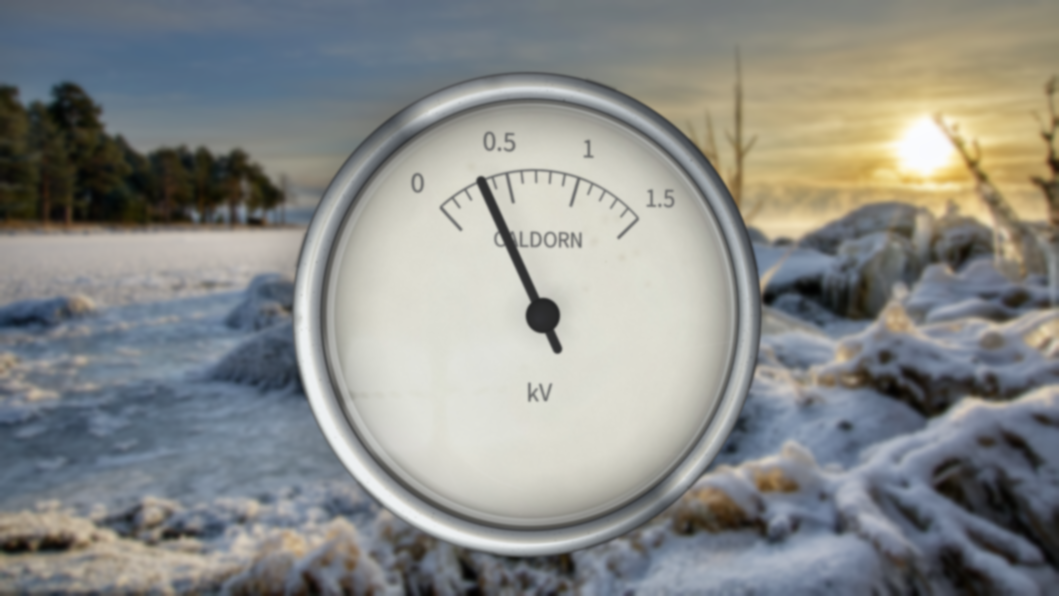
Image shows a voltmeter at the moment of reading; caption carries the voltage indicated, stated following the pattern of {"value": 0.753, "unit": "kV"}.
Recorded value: {"value": 0.3, "unit": "kV"}
